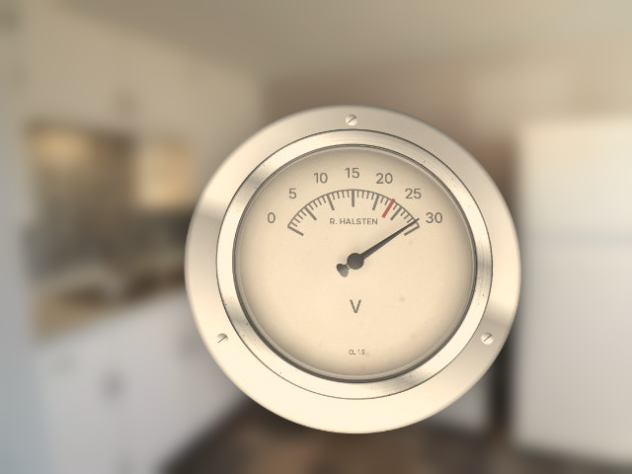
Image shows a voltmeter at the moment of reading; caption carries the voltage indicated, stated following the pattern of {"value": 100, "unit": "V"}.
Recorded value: {"value": 29, "unit": "V"}
